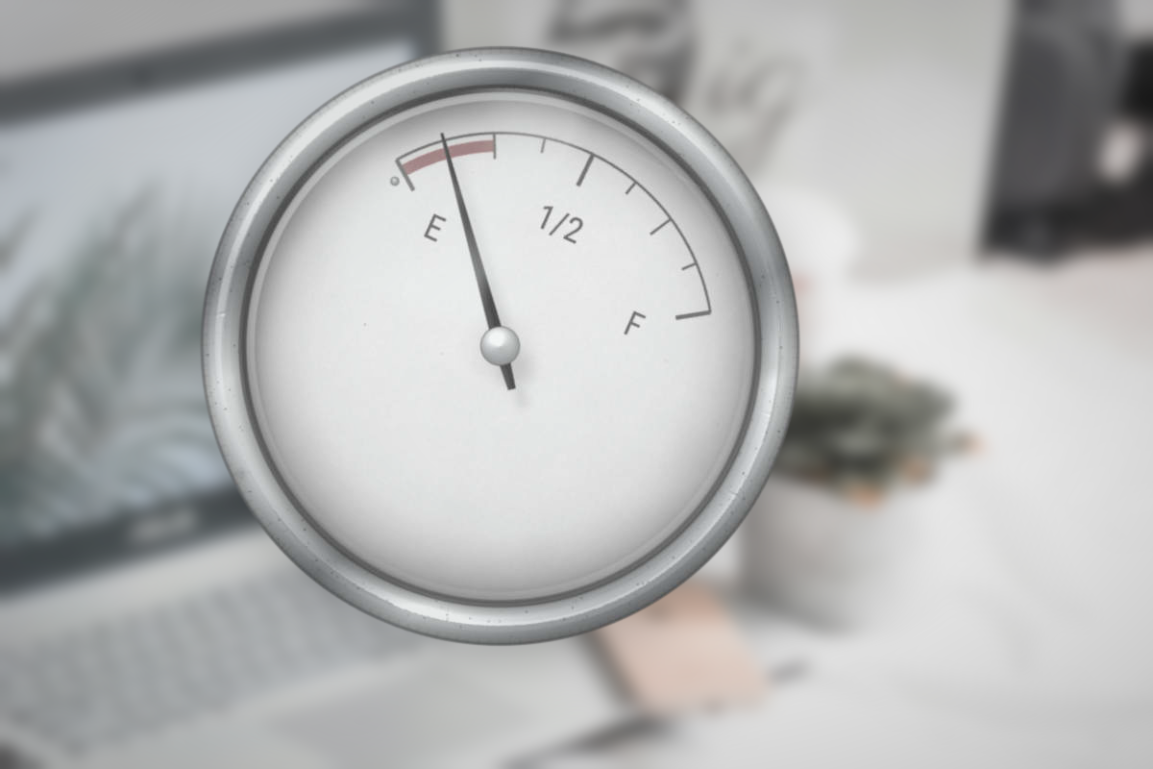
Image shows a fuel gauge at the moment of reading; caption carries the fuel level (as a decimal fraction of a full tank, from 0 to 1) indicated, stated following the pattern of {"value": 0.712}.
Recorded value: {"value": 0.125}
